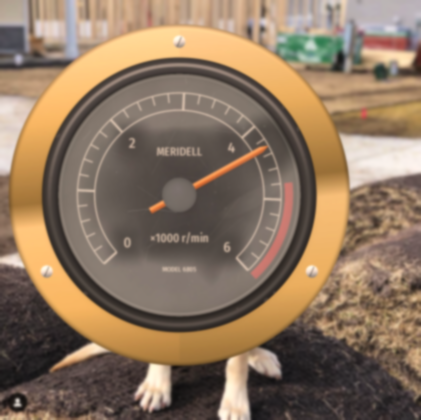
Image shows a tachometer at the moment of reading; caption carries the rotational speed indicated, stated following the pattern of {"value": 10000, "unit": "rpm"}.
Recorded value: {"value": 4300, "unit": "rpm"}
